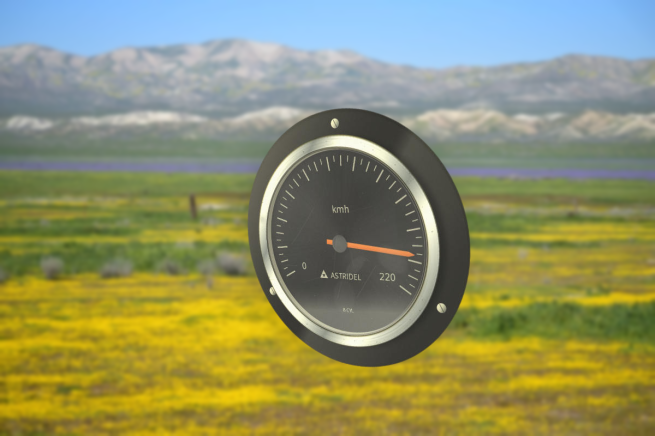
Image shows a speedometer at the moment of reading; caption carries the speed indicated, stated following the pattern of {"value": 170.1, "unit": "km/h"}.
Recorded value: {"value": 195, "unit": "km/h"}
